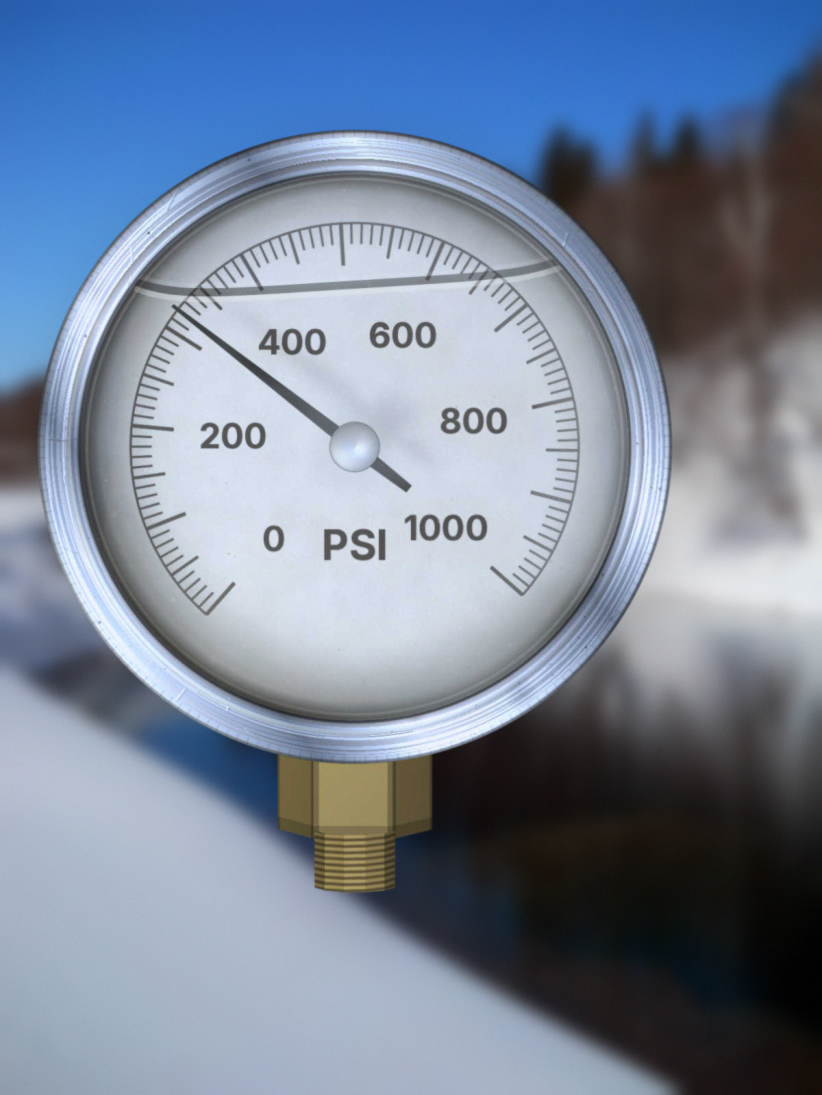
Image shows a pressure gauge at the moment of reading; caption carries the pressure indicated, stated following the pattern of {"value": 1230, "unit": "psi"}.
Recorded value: {"value": 320, "unit": "psi"}
